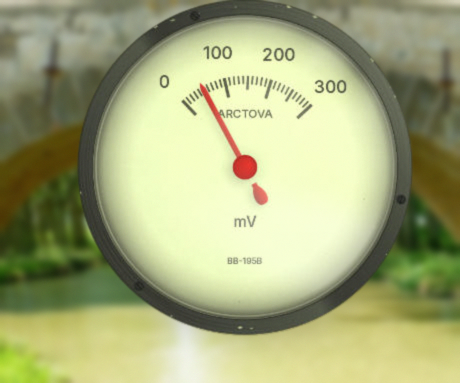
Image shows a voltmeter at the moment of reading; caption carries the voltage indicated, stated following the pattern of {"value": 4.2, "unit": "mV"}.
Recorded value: {"value": 50, "unit": "mV"}
